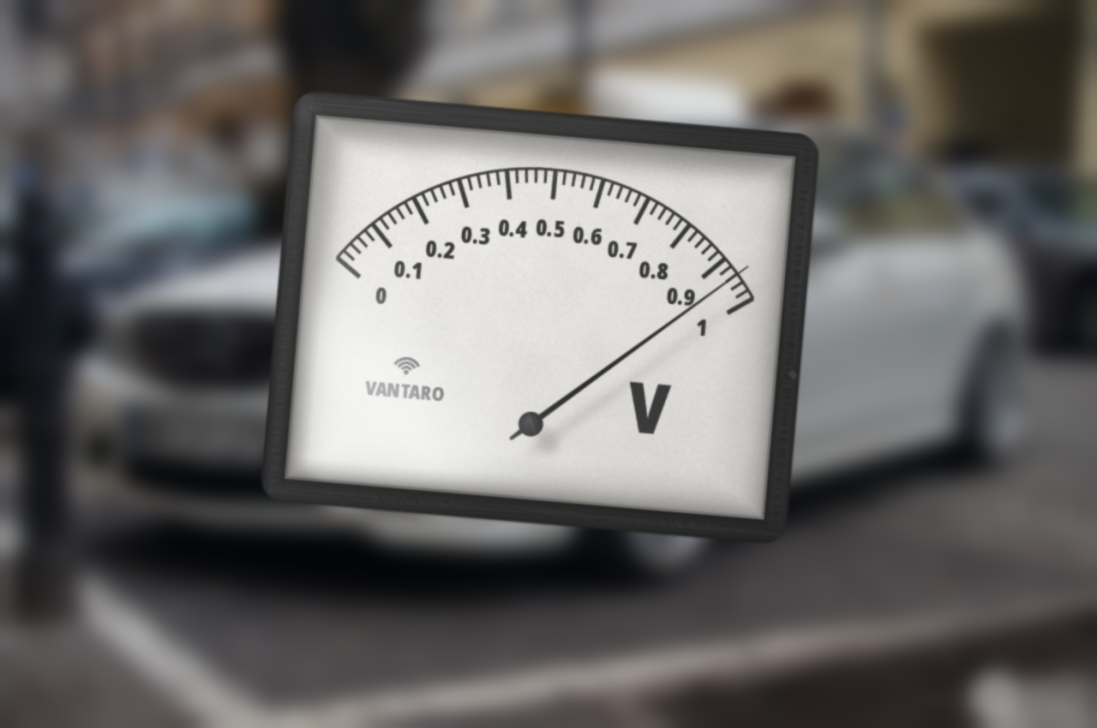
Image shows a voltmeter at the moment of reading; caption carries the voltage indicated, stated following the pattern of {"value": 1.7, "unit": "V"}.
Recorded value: {"value": 0.94, "unit": "V"}
